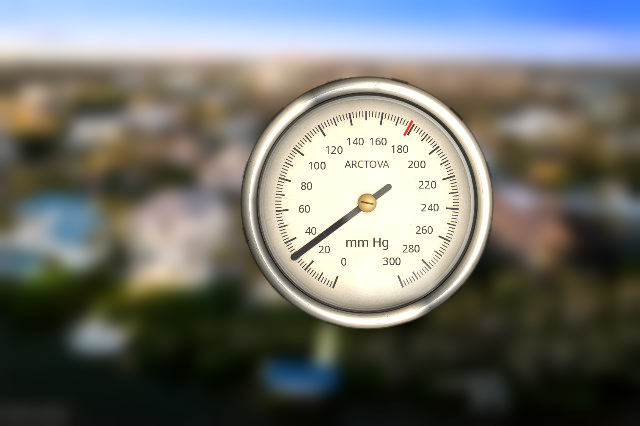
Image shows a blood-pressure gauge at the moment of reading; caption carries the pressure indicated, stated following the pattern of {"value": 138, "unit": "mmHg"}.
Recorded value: {"value": 30, "unit": "mmHg"}
